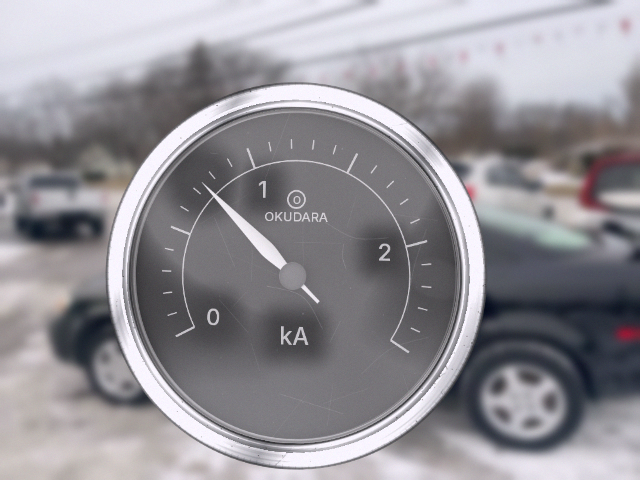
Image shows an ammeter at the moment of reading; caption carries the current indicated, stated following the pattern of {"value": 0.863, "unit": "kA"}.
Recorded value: {"value": 0.75, "unit": "kA"}
